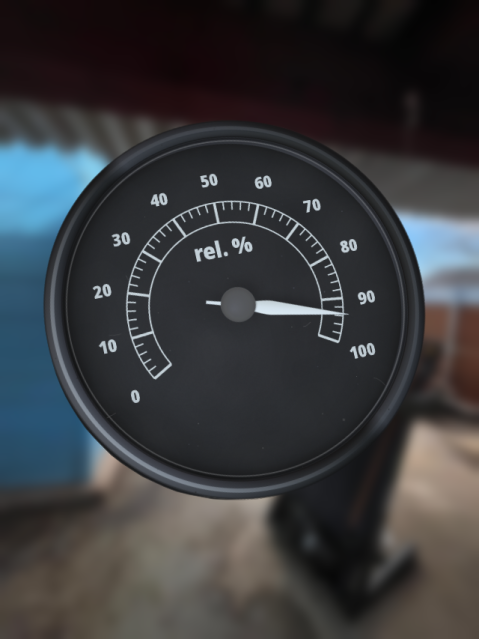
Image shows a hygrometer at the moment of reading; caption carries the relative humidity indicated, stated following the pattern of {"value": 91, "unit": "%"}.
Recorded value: {"value": 94, "unit": "%"}
